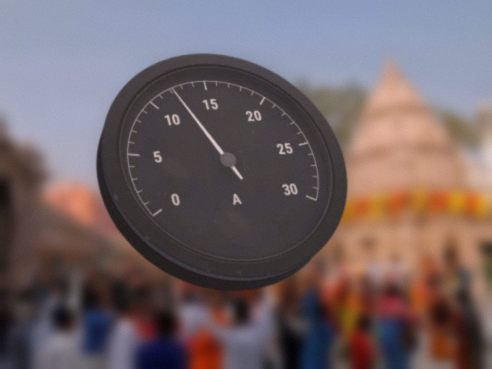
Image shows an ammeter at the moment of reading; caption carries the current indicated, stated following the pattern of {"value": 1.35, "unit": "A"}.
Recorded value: {"value": 12, "unit": "A"}
